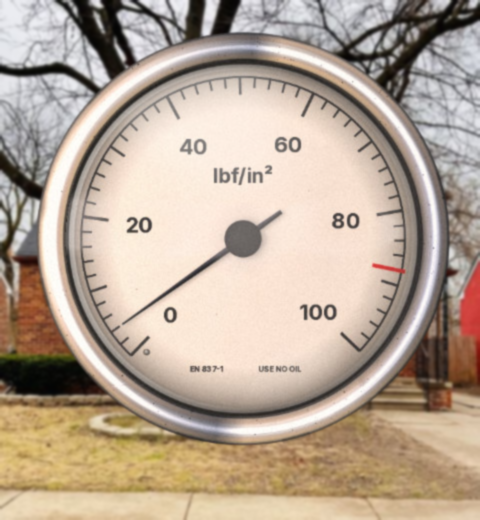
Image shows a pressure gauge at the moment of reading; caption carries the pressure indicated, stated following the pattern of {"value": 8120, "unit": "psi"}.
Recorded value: {"value": 4, "unit": "psi"}
